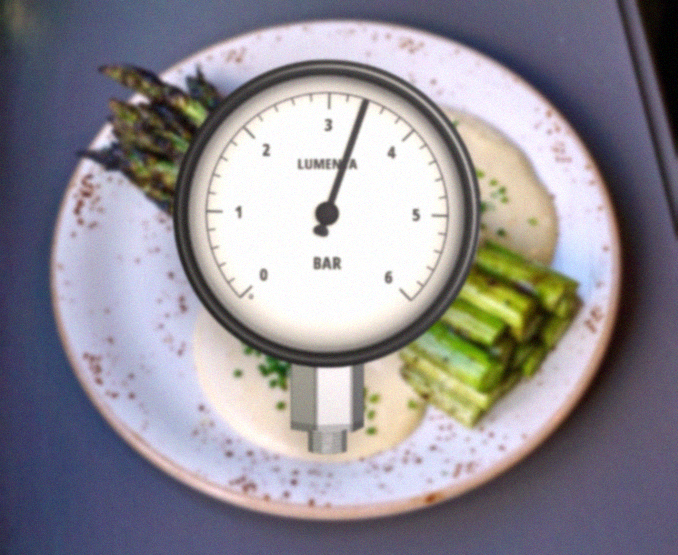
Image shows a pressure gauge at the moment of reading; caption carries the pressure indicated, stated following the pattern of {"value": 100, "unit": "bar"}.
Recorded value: {"value": 3.4, "unit": "bar"}
